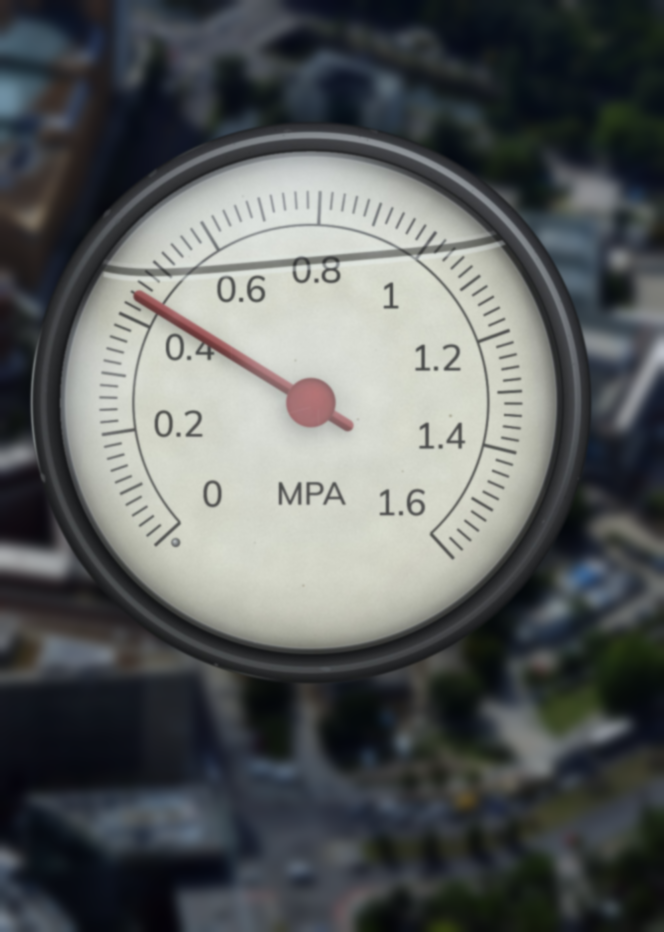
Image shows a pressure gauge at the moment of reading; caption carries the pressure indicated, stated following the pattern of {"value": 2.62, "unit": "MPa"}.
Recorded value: {"value": 0.44, "unit": "MPa"}
